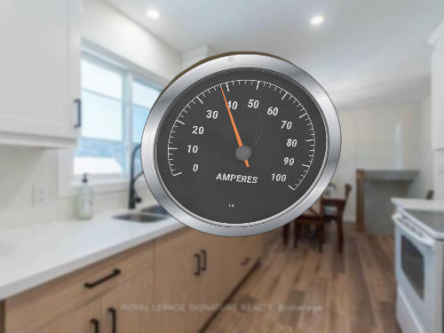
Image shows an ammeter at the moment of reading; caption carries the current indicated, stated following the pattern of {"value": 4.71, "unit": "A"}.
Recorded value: {"value": 38, "unit": "A"}
